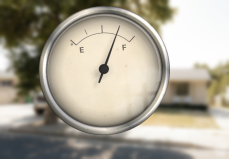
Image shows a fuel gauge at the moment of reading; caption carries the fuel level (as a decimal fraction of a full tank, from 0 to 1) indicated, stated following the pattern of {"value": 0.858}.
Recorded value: {"value": 0.75}
